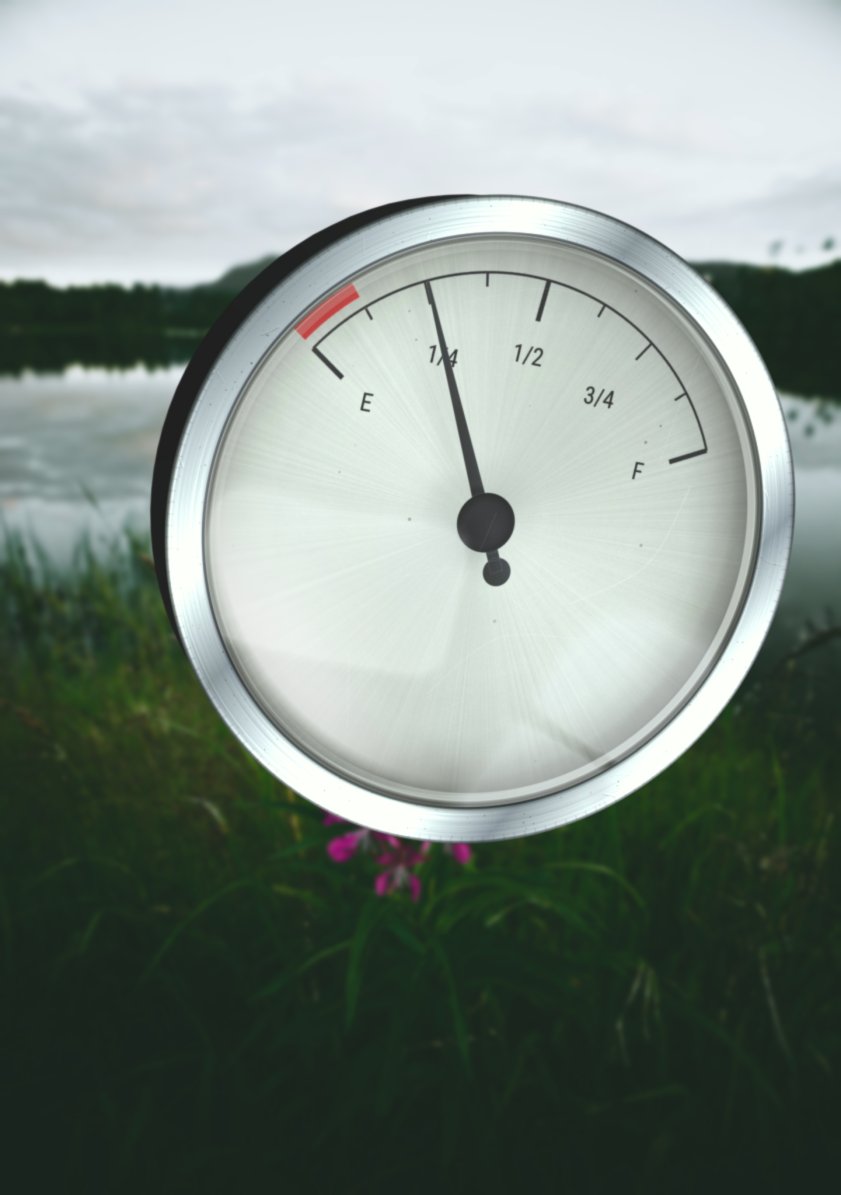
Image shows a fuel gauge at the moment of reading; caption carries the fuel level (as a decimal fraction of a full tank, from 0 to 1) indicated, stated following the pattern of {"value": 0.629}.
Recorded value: {"value": 0.25}
